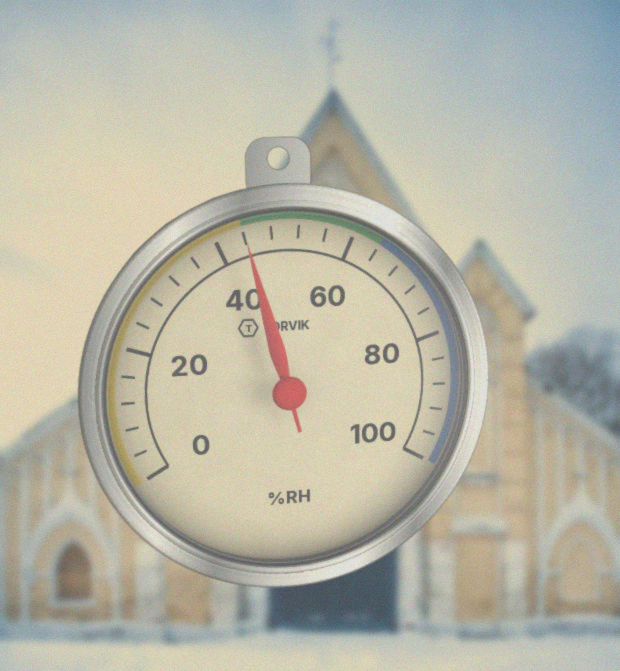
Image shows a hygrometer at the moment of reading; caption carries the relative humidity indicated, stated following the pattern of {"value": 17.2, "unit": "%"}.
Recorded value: {"value": 44, "unit": "%"}
